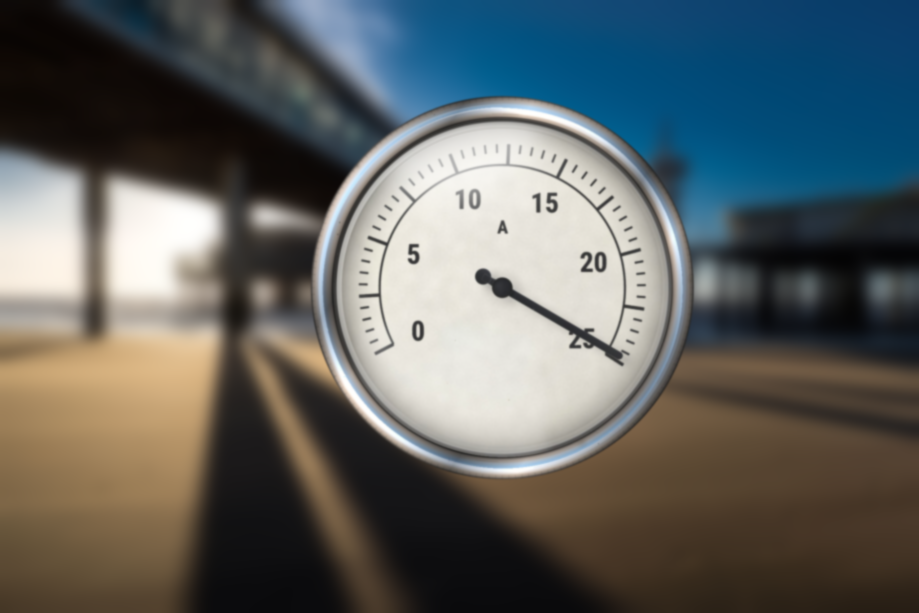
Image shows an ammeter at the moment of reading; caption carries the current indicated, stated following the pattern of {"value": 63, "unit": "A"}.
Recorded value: {"value": 24.75, "unit": "A"}
